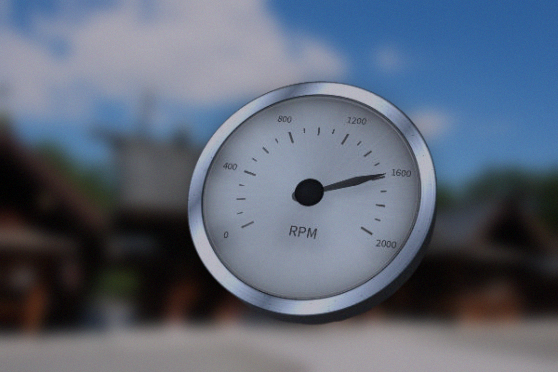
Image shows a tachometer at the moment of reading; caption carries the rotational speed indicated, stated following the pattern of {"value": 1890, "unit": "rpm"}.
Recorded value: {"value": 1600, "unit": "rpm"}
